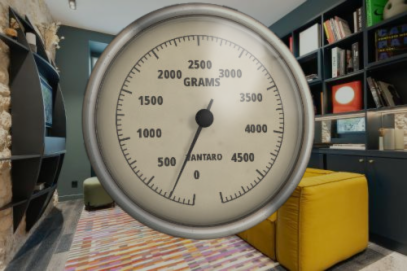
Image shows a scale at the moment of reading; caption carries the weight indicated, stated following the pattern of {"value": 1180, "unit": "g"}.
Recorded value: {"value": 250, "unit": "g"}
